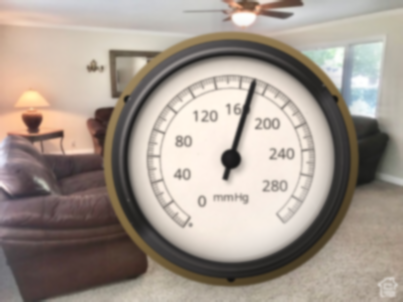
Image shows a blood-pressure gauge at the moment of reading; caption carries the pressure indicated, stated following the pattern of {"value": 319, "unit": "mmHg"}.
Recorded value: {"value": 170, "unit": "mmHg"}
